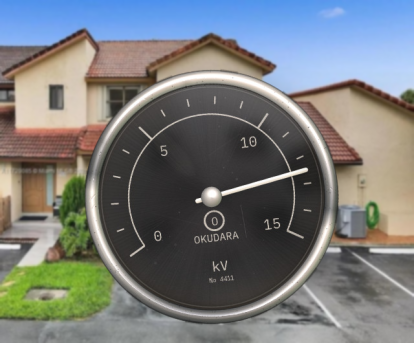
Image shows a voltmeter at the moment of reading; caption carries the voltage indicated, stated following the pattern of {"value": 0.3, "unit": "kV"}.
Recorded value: {"value": 12.5, "unit": "kV"}
